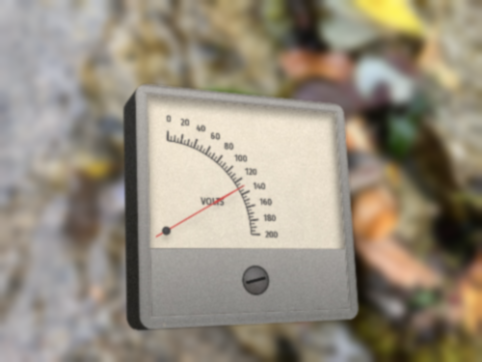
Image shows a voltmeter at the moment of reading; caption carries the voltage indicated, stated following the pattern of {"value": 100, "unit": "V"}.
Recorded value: {"value": 130, "unit": "V"}
